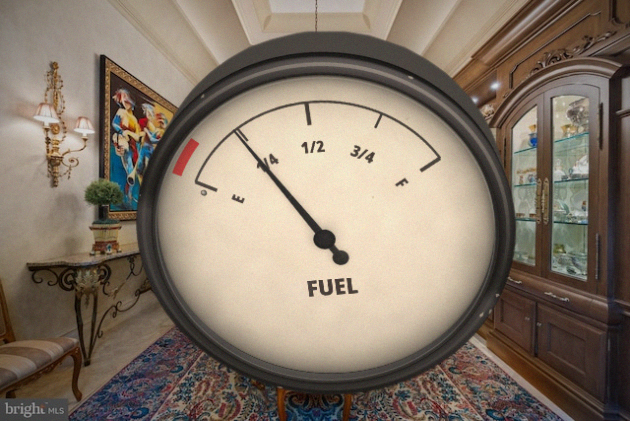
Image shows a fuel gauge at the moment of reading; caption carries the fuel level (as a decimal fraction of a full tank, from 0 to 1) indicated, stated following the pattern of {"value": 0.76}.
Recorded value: {"value": 0.25}
